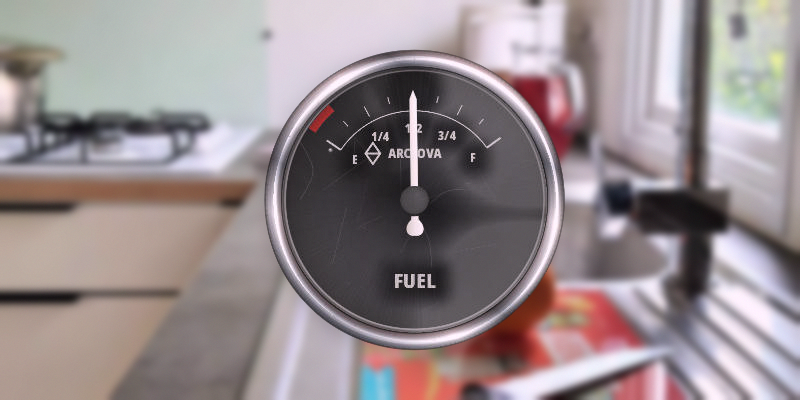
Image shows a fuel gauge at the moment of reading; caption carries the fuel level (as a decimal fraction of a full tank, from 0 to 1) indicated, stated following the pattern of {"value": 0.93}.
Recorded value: {"value": 0.5}
